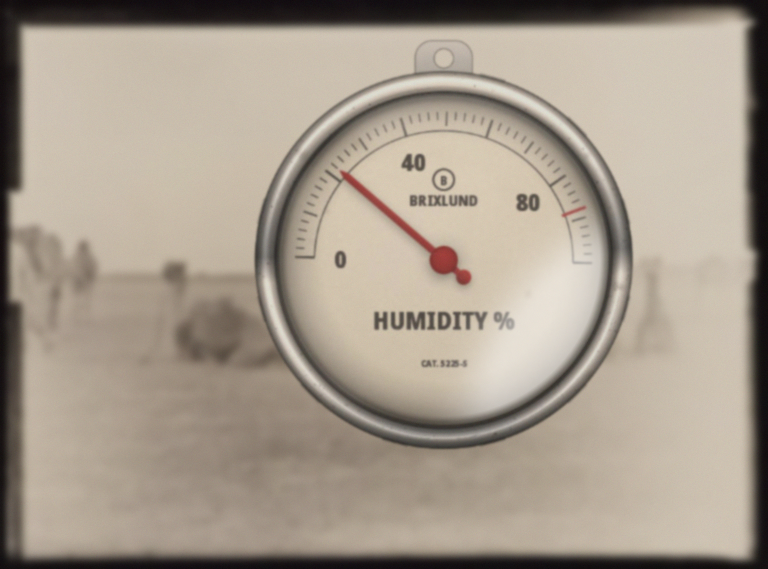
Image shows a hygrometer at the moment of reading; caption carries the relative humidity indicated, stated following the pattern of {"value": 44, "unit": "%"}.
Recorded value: {"value": 22, "unit": "%"}
